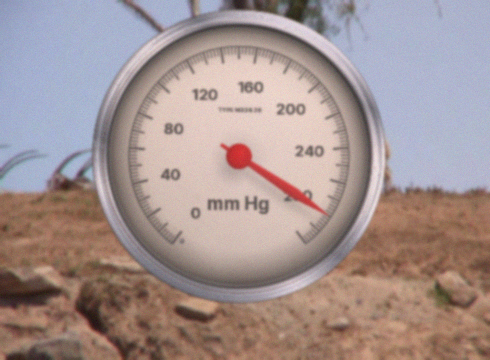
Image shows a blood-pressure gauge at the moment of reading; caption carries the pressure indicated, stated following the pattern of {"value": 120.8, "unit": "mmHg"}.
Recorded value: {"value": 280, "unit": "mmHg"}
